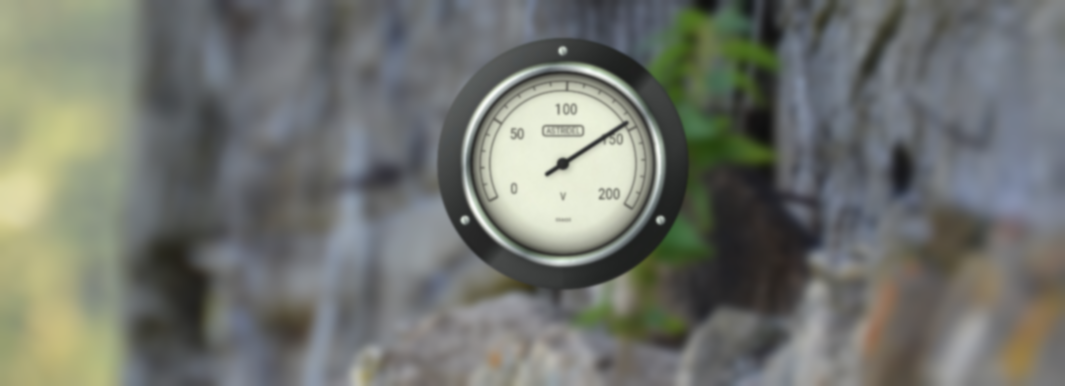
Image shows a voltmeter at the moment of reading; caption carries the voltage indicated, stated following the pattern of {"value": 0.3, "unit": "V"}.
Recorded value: {"value": 145, "unit": "V"}
